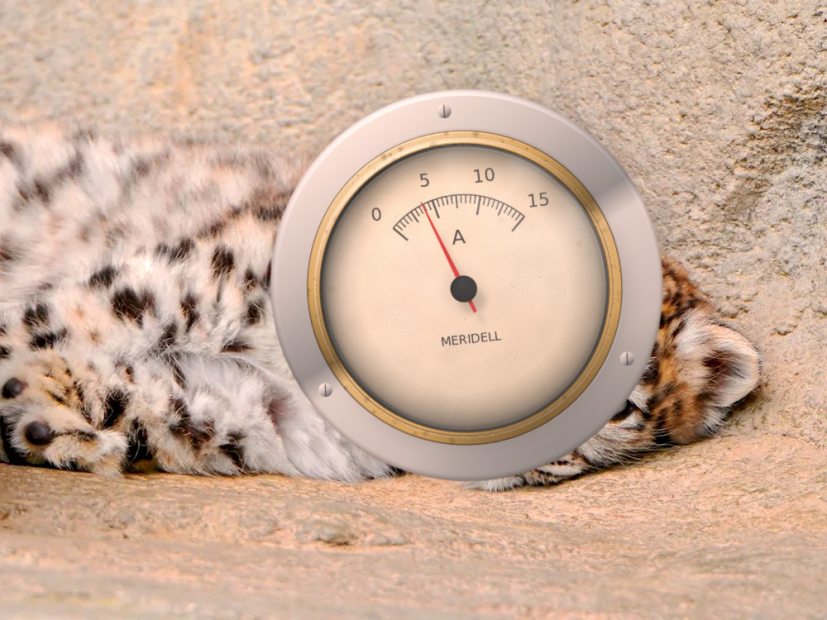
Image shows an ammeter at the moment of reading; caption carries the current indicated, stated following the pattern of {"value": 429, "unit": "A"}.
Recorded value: {"value": 4, "unit": "A"}
